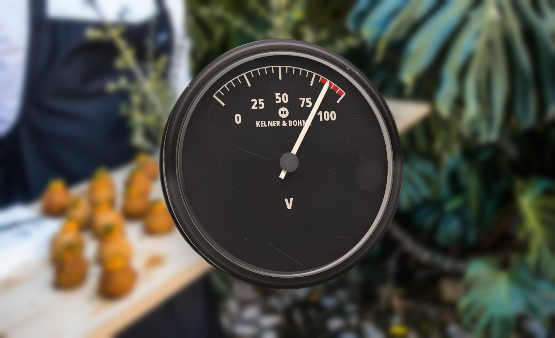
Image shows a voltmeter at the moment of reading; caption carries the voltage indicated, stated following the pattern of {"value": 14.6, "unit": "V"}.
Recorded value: {"value": 85, "unit": "V"}
